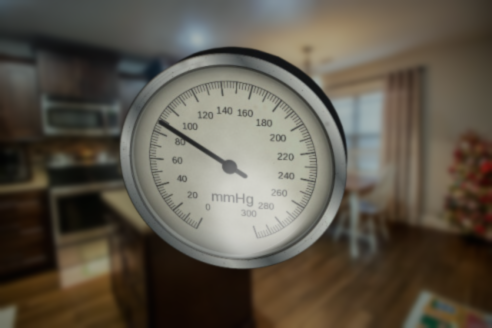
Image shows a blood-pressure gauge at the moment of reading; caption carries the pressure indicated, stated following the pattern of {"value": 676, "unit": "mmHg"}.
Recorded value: {"value": 90, "unit": "mmHg"}
